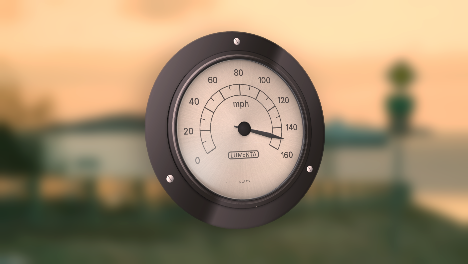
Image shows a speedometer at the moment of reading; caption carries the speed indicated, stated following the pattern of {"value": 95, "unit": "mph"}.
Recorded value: {"value": 150, "unit": "mph"}
